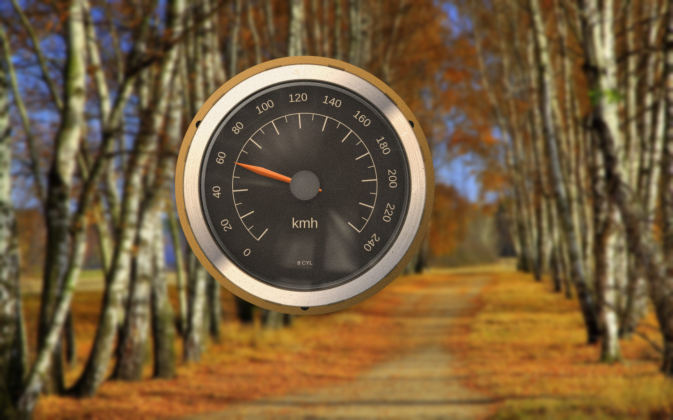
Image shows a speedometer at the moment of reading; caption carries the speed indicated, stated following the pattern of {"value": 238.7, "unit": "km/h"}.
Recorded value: {"value": 60, "unit": "km/h"}
